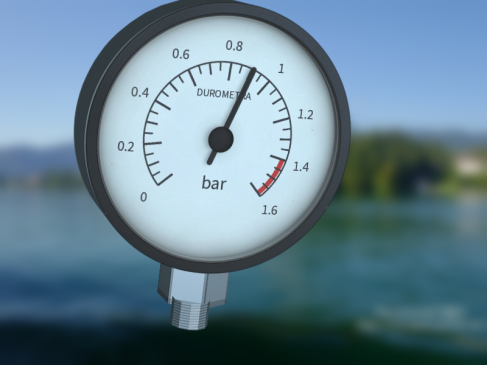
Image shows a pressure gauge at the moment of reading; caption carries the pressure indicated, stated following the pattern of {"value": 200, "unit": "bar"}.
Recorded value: {"value": 0.9, "unit": "bar"}
